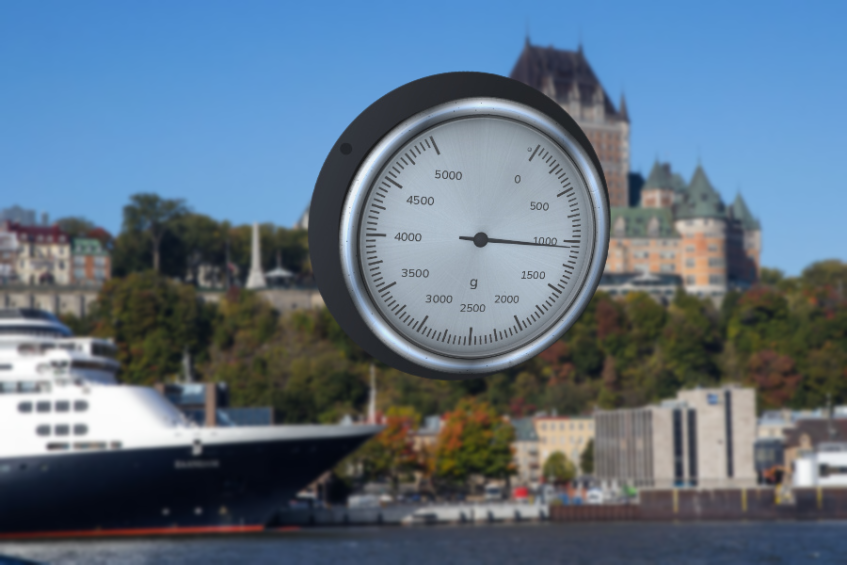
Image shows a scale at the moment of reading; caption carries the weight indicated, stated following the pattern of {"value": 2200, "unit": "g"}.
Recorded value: {"value": 1050, "unit": "g"}
